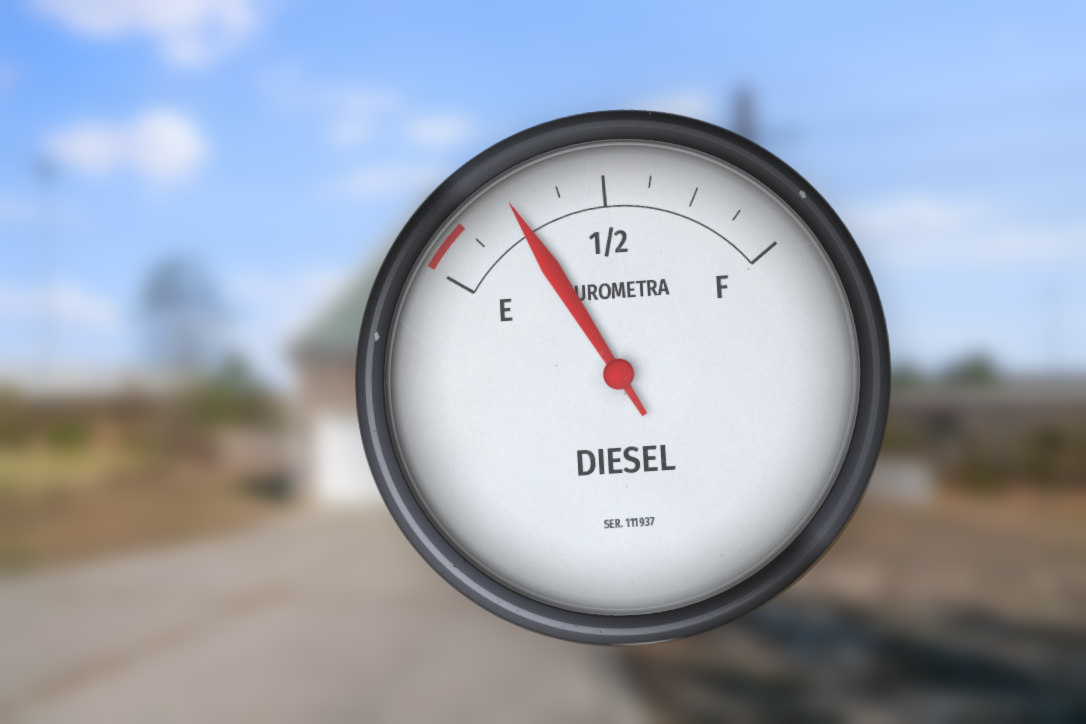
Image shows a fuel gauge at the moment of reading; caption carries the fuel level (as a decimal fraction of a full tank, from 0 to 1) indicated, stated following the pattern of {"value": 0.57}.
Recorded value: {"value": 0.25}
